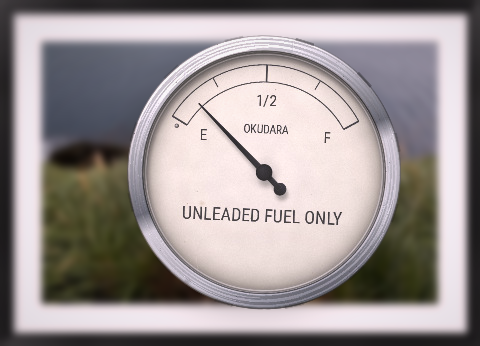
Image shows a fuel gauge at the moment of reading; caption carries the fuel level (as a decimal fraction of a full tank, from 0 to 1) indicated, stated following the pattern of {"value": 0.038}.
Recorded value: {"value": 0.125}
